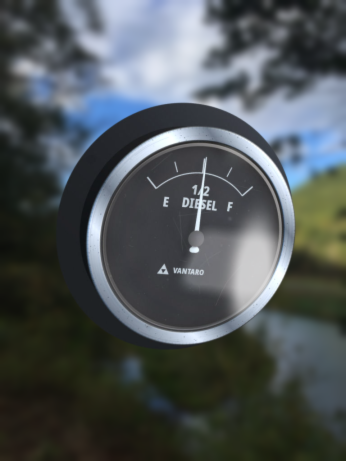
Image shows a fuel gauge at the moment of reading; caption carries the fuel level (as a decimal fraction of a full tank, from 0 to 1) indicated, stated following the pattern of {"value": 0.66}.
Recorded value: {"value": 0.5}
